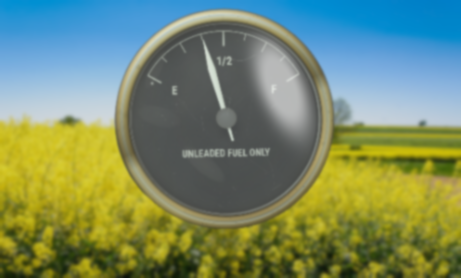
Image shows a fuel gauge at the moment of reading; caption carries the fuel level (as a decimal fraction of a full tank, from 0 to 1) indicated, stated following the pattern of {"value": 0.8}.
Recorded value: {"value": 0.375}
